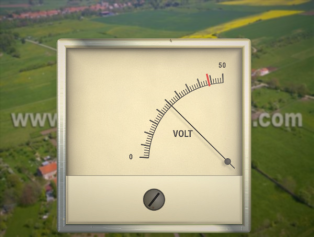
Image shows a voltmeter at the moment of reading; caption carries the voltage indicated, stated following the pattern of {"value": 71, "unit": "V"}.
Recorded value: {"value": 25, "unit": "V"}
